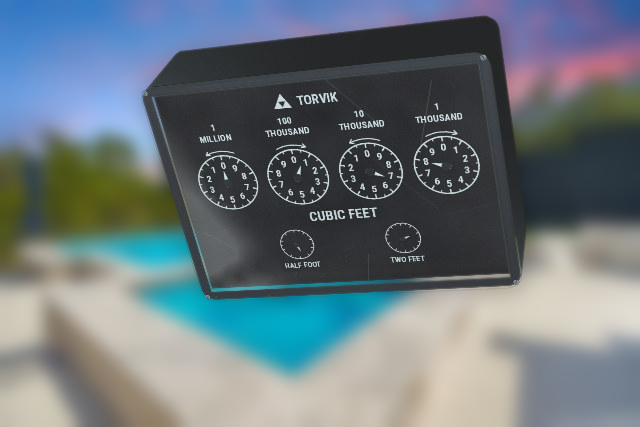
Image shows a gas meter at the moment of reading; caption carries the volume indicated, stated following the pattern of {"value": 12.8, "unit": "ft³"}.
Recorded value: {"value": 6800, "unit": "ft³"}
